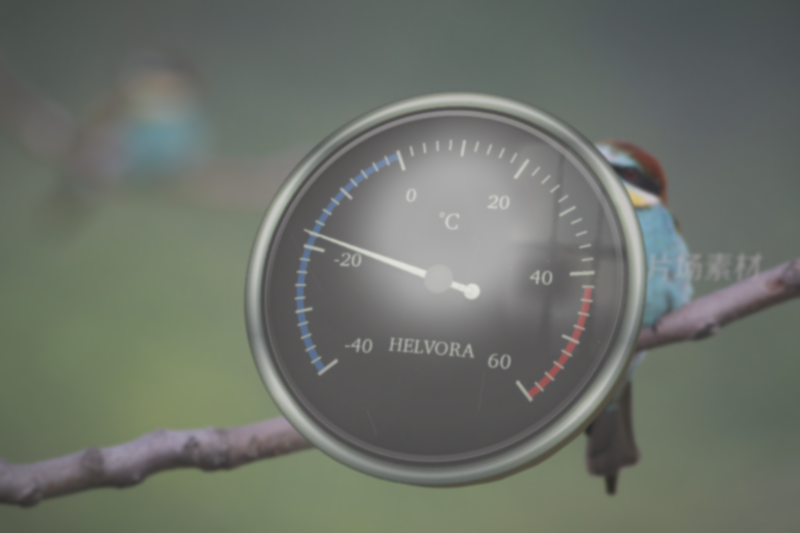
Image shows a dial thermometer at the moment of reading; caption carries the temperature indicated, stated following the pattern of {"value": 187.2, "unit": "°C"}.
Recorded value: {"value": -18, "unit": "°C"}
